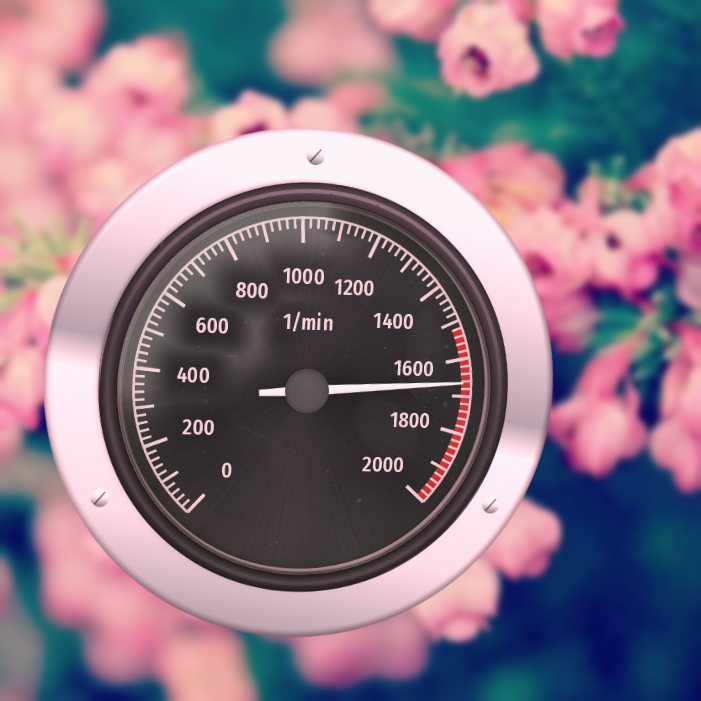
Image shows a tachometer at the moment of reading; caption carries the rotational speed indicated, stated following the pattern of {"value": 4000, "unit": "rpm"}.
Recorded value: {"value": 1660, "unit": "rpm"}
